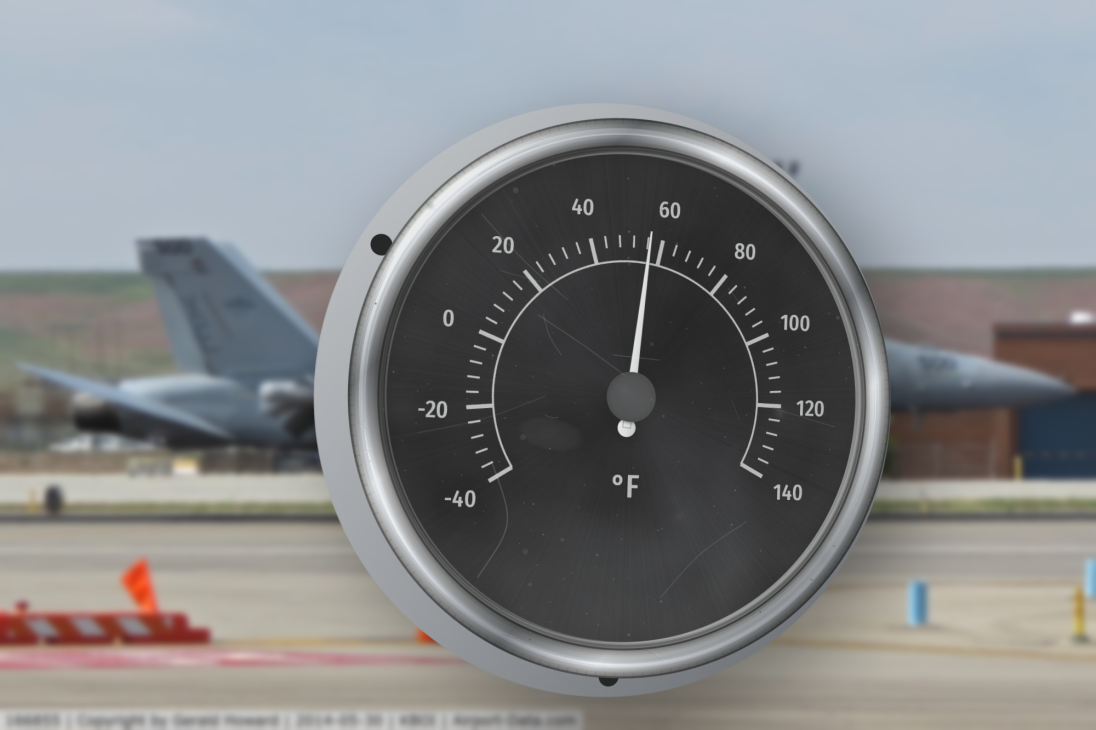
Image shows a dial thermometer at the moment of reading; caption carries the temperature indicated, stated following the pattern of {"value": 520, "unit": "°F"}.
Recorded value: {"value": 56, "unit": "°F"}
